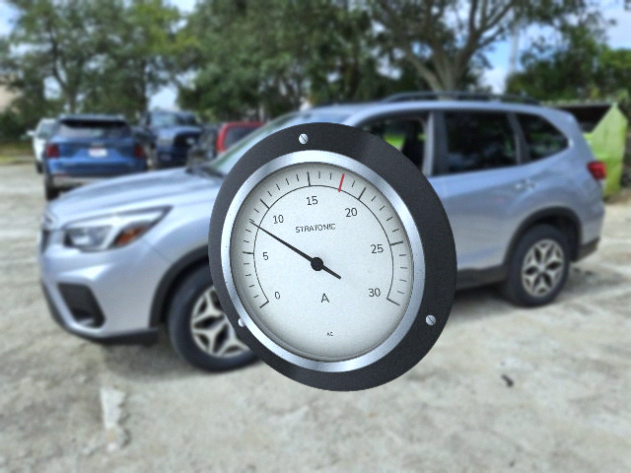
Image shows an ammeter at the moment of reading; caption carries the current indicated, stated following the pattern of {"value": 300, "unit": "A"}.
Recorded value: {"value": 8, "unit": "A"}
